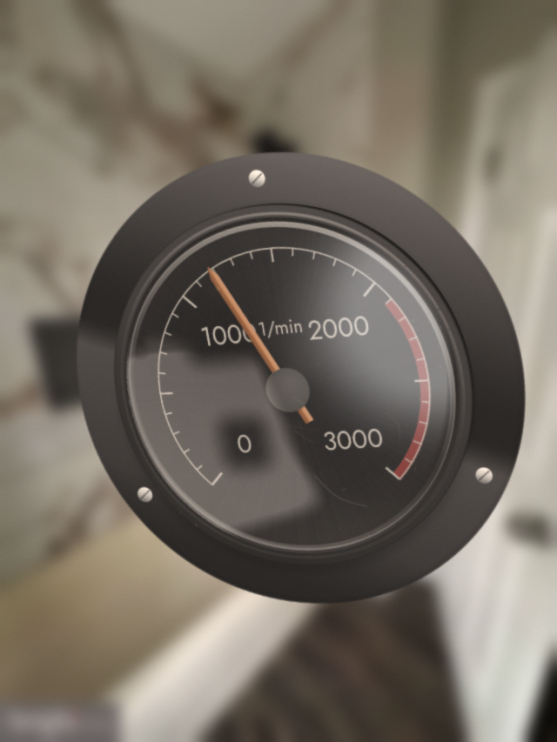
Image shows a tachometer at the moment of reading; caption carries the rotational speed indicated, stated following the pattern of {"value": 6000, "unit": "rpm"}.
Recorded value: {"value": 1200, "unit": "rpm"}
